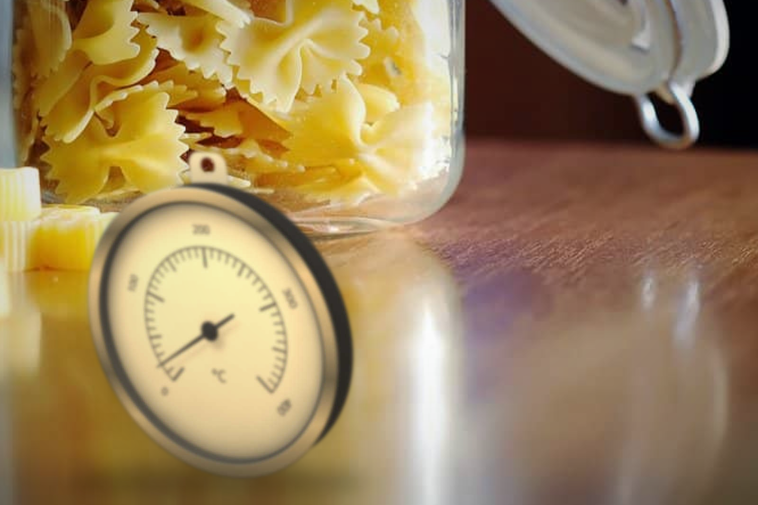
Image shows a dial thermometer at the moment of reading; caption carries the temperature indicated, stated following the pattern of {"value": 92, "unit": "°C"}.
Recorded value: {"value": 20, "unit": "°C"}
